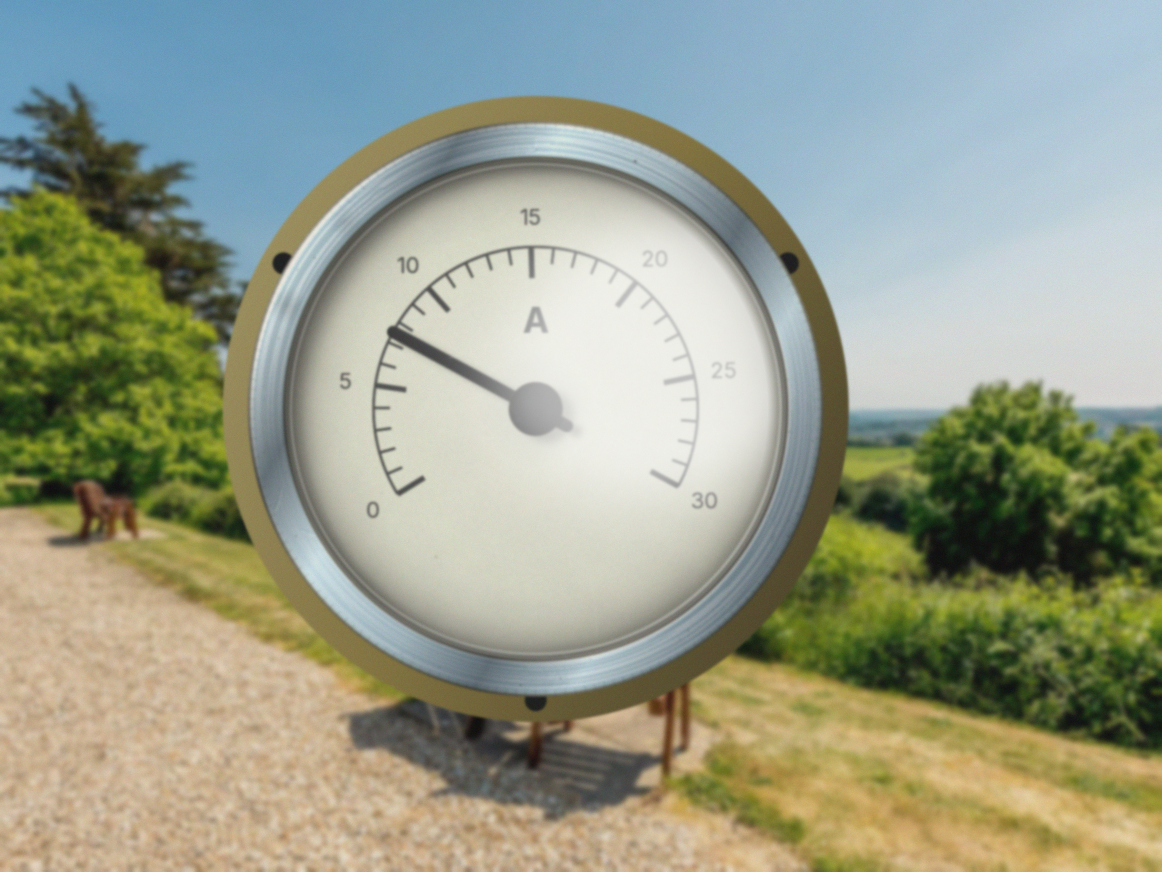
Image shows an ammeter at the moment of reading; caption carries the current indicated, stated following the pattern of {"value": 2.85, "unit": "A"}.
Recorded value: {"value": 7.5, "unit": "A"}
